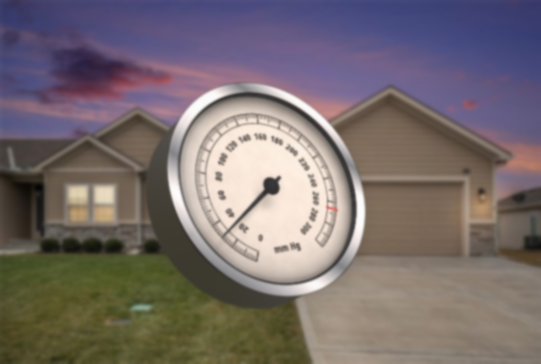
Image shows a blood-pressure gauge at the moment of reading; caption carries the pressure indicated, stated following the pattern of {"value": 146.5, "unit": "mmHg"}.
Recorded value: {"value": 30, "unit": "mmHg"}
